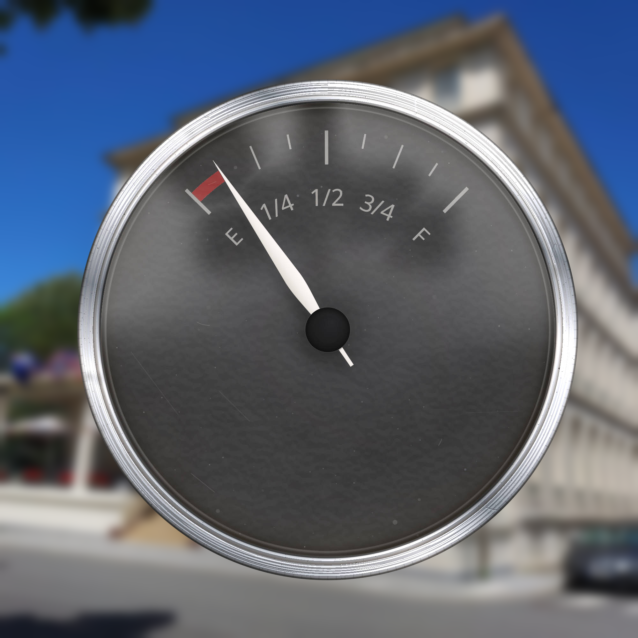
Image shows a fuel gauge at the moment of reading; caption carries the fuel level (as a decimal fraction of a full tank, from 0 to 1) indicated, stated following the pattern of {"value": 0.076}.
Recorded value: {"value": 0.125}
